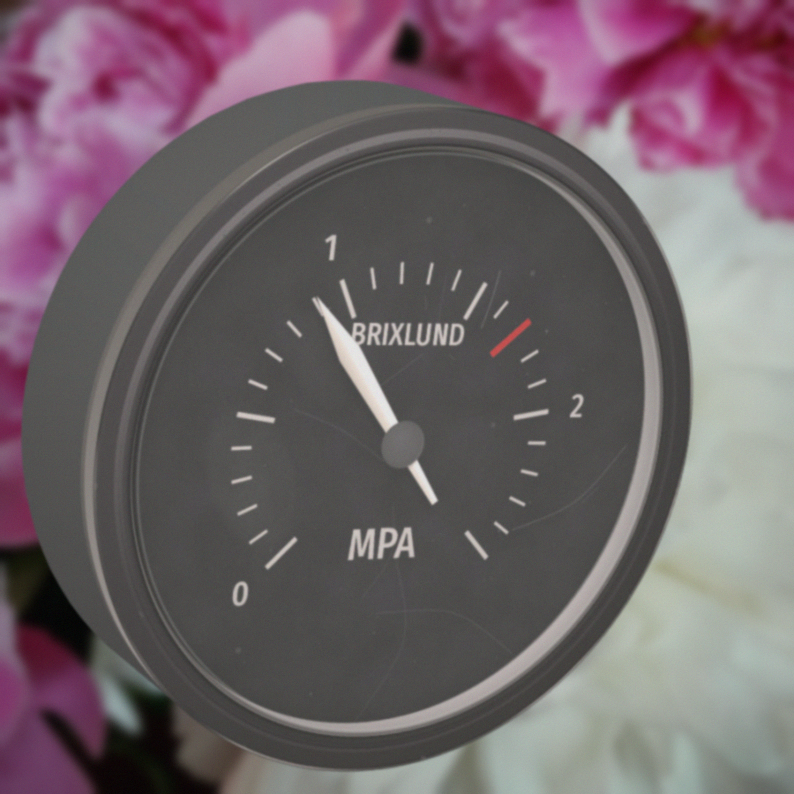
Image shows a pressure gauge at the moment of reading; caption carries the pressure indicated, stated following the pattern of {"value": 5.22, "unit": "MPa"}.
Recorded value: {"value": 0.9, "unit": "MPa"}
